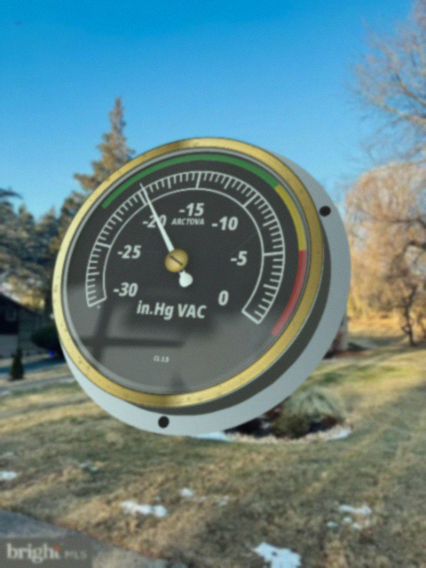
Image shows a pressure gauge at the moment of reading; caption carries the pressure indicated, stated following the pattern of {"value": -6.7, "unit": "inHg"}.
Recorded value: {"value": -19.5, "unit": "inHg"}
